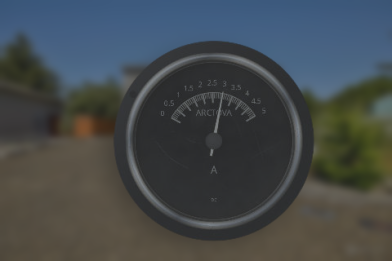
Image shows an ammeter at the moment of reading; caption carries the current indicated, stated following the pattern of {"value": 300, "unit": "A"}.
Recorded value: {"value": 3, "unit": "A"}
